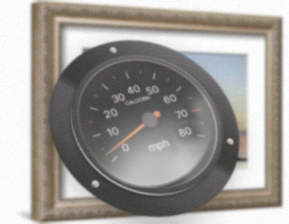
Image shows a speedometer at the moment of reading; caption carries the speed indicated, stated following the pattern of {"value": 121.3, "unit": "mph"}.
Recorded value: {"value": 2.5, "unit": "mph"}
